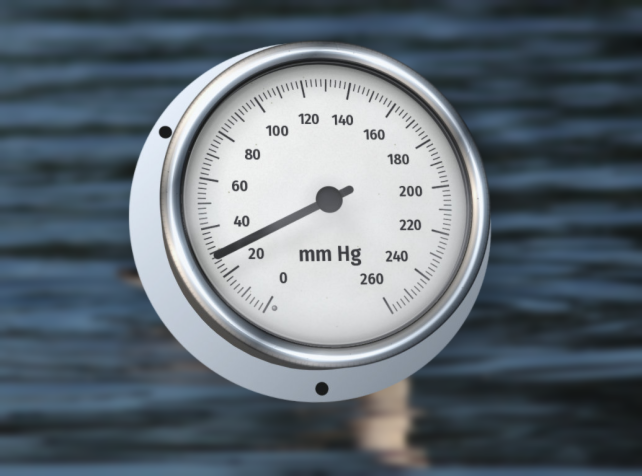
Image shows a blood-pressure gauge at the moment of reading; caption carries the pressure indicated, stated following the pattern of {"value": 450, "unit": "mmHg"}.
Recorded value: {"value": 28, "unit": "mmHg"}
